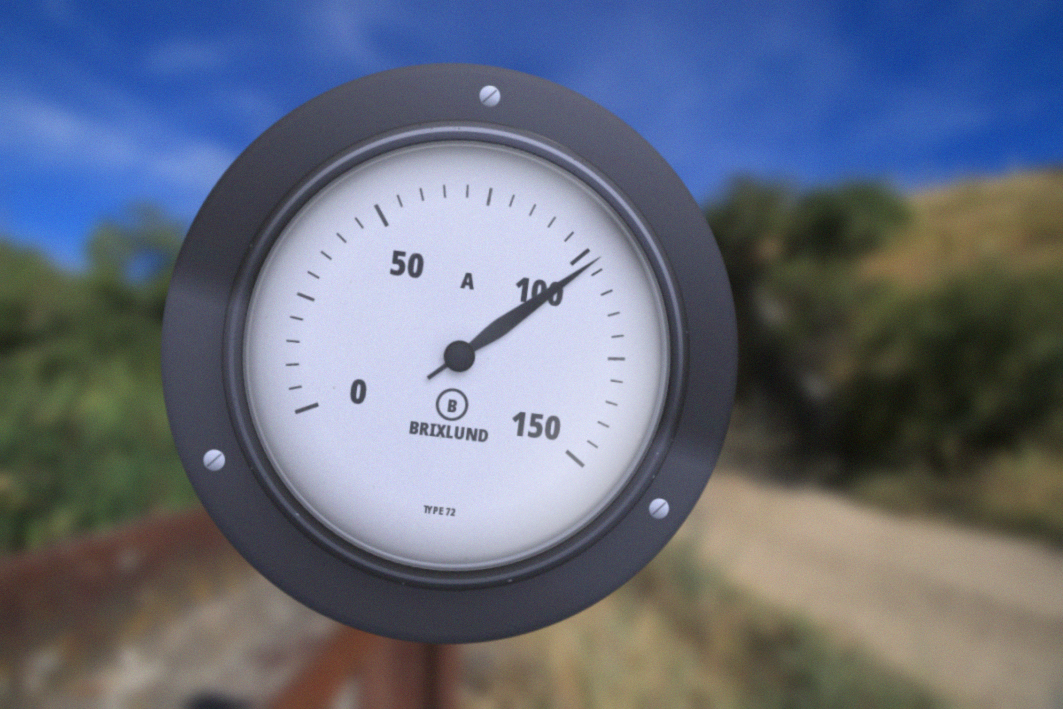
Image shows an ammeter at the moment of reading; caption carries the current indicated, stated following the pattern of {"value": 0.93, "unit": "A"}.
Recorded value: {"value": 102.5, "unit": "A"}
